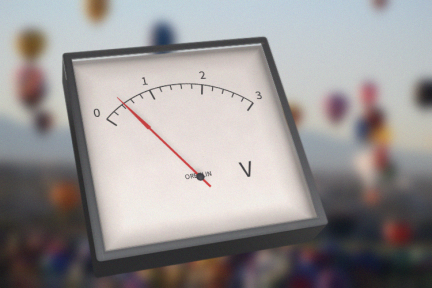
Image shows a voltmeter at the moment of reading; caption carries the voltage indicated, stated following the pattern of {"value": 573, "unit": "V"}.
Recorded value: {"value": 0.4, "unit": "V"}
